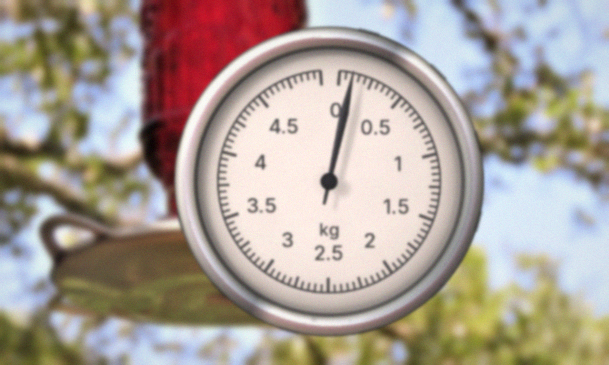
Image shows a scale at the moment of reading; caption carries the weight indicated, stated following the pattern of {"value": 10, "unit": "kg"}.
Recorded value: {"value": 0.1, "unit": "kg"}
